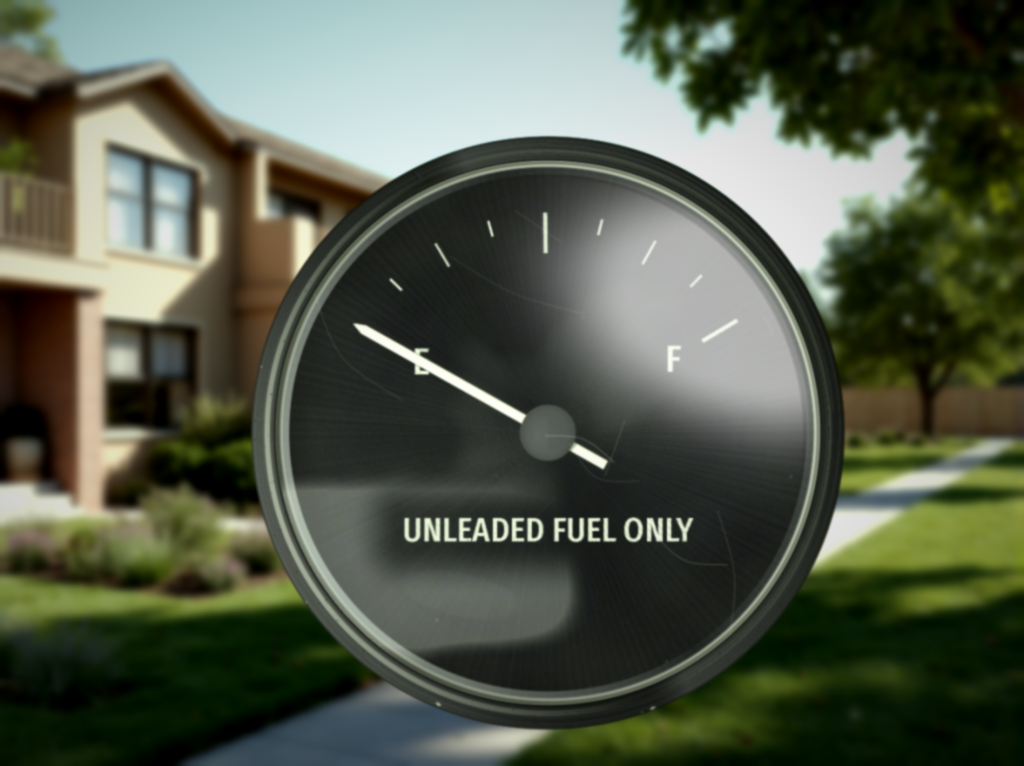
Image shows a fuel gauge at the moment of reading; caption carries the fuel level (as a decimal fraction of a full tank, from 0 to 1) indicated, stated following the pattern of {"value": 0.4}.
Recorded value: {"value": 0}
